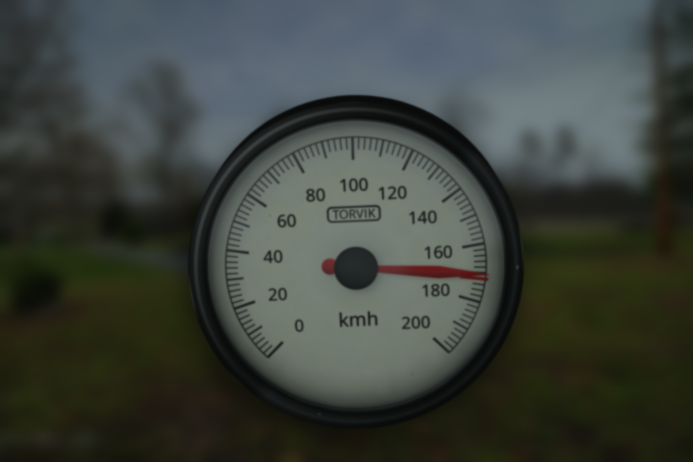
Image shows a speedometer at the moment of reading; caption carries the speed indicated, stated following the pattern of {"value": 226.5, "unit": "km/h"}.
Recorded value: {"value": 170, "unit": "km/h"}
